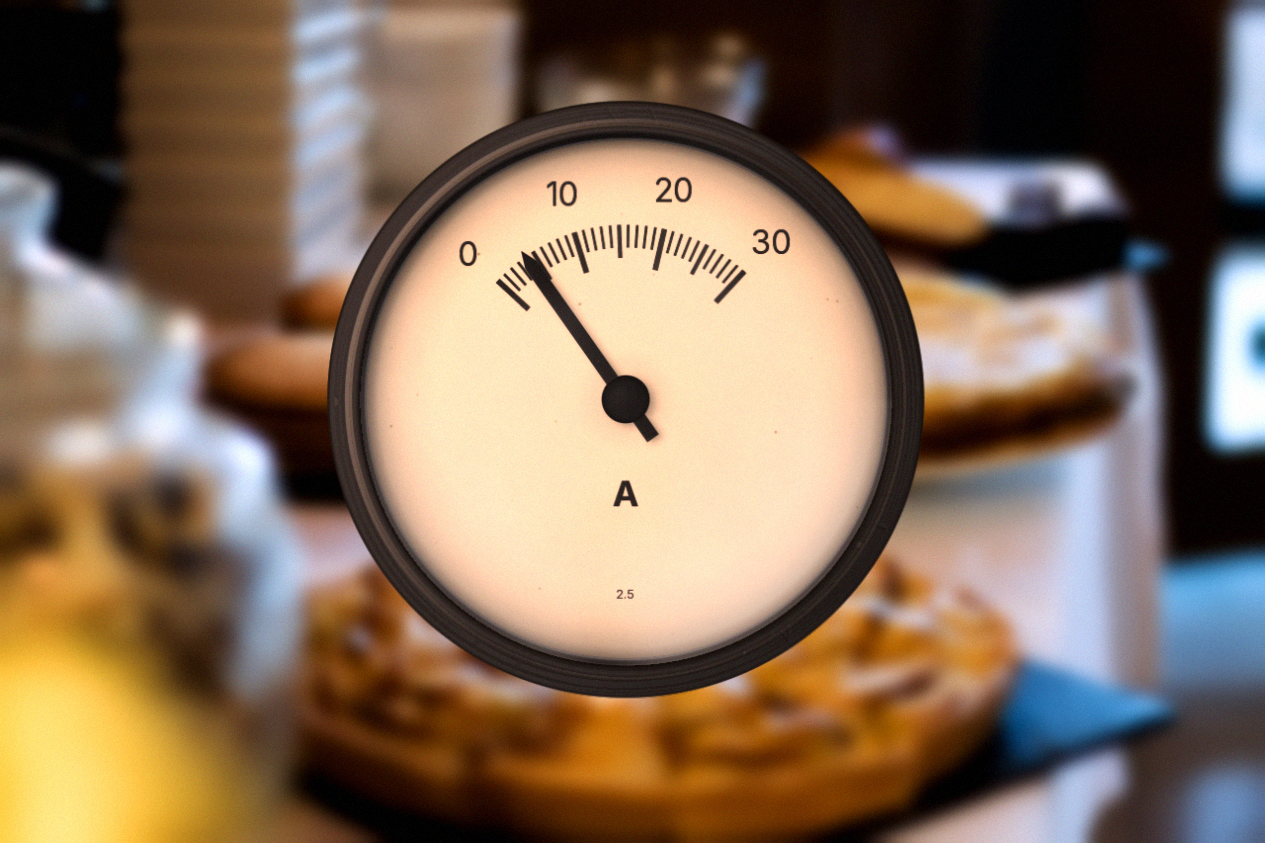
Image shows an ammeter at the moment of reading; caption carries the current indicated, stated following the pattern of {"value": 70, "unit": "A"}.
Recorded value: {"value": 4, "unit": "A"}
